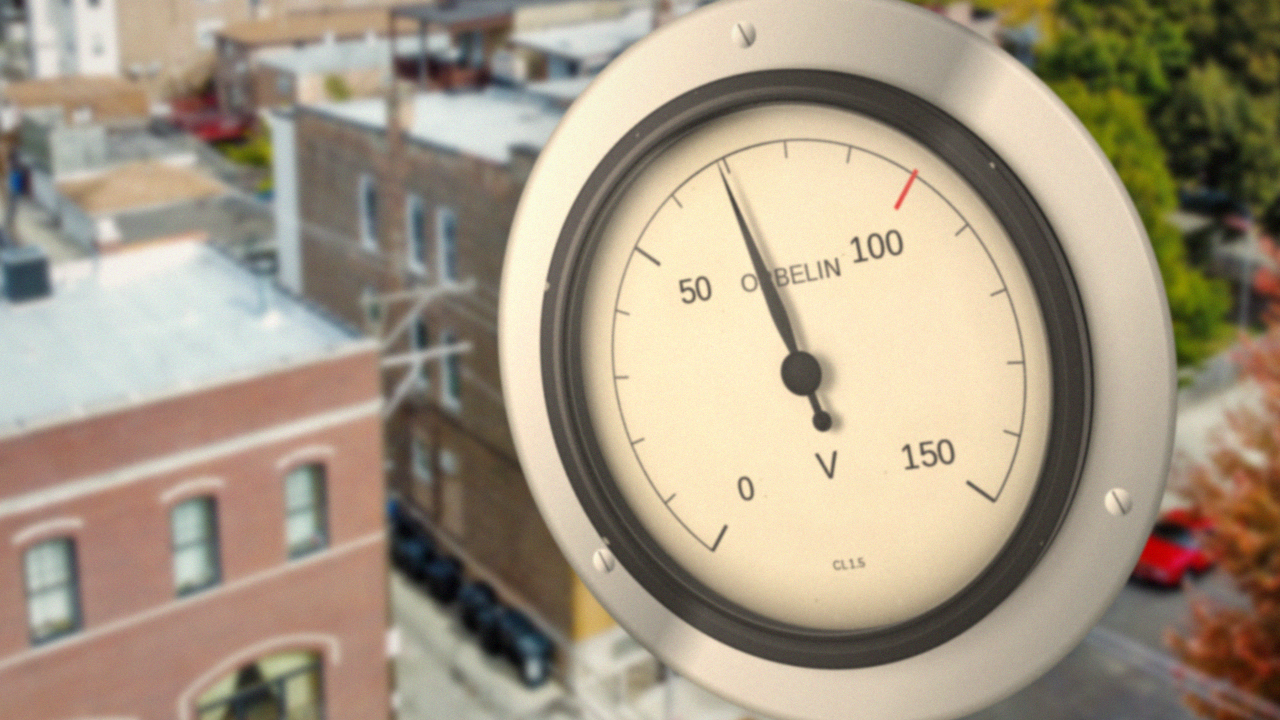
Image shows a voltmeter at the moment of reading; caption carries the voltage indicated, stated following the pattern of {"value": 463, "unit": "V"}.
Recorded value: {"value": 70, "unit": "V"}
